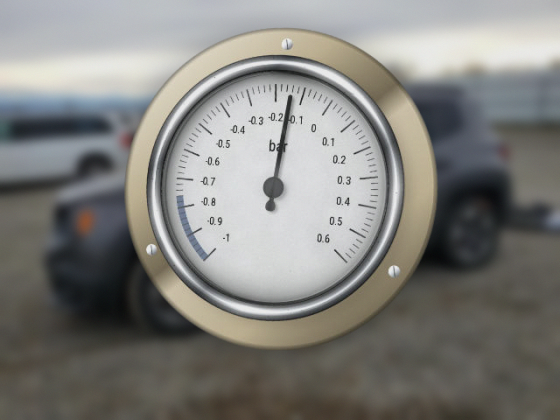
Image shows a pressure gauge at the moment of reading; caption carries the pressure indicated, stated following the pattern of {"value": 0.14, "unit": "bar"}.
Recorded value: {"value": -0.14, "unit": "bar"}
